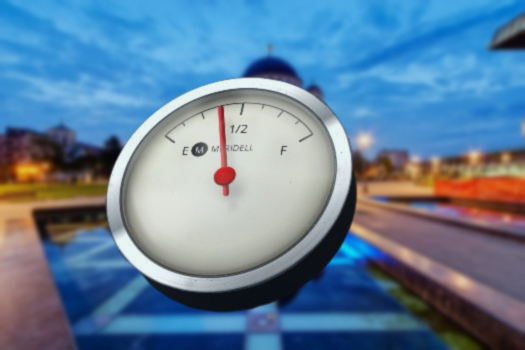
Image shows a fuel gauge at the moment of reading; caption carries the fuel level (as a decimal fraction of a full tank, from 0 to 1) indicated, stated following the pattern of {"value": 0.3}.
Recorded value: {"value": 0.375}
